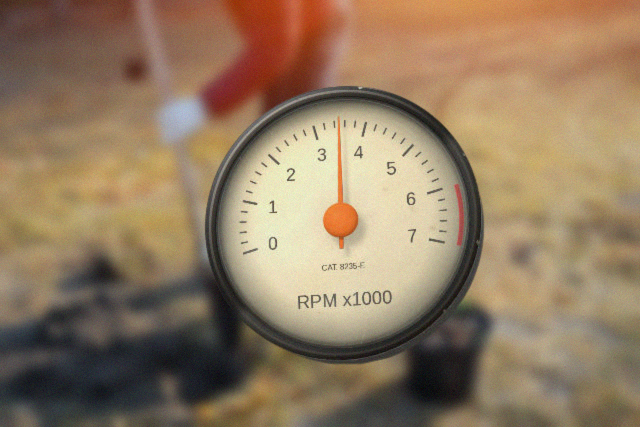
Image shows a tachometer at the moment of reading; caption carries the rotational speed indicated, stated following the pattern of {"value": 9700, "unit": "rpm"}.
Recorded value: {"value": 3500, "unit": "rpm"}
